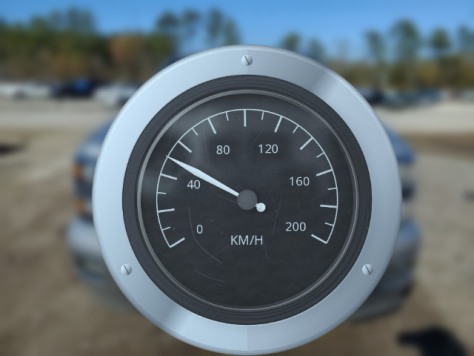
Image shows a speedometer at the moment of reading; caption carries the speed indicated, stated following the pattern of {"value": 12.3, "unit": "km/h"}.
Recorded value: {"value": 50, "unit": "km/h"}
